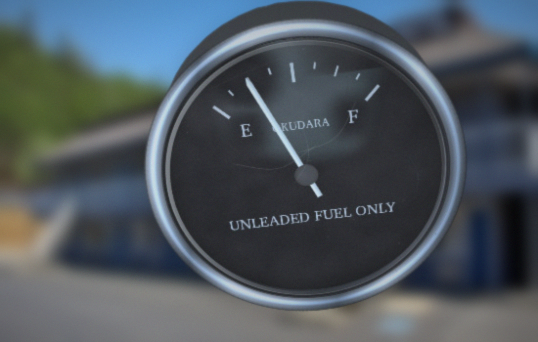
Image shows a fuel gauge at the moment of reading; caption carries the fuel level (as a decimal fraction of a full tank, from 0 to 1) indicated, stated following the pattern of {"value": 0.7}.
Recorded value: {"value": 0.25}
